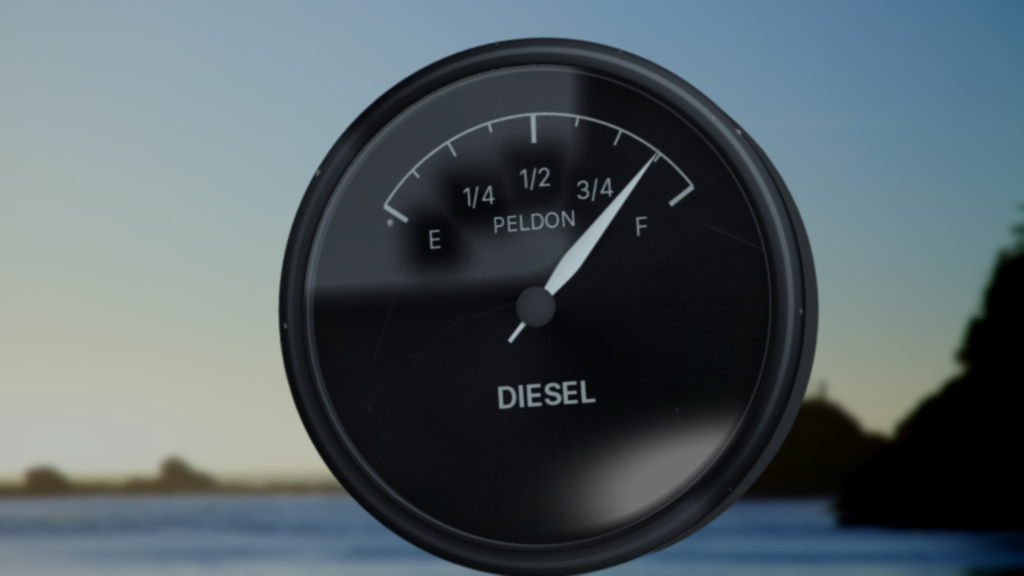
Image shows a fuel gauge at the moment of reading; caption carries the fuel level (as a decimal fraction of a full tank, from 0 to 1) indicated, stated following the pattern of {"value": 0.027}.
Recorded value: {"value": 0.875}
